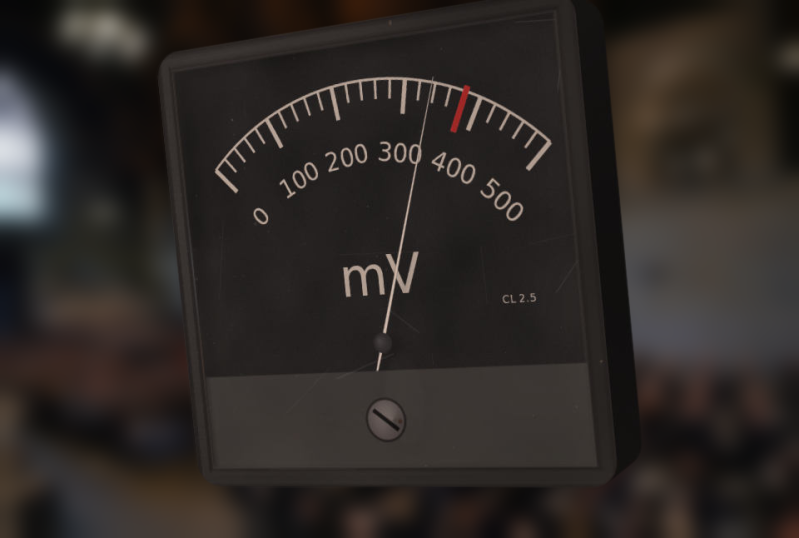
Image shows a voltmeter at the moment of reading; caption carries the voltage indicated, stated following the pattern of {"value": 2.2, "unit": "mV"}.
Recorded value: {"value": 340, "unit": "mV"}
